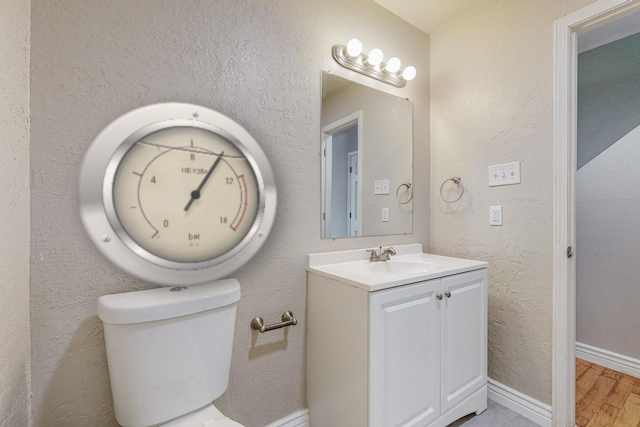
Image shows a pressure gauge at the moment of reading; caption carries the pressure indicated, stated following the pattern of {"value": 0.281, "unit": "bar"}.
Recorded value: {"value": 10, "unit": "bar"}
